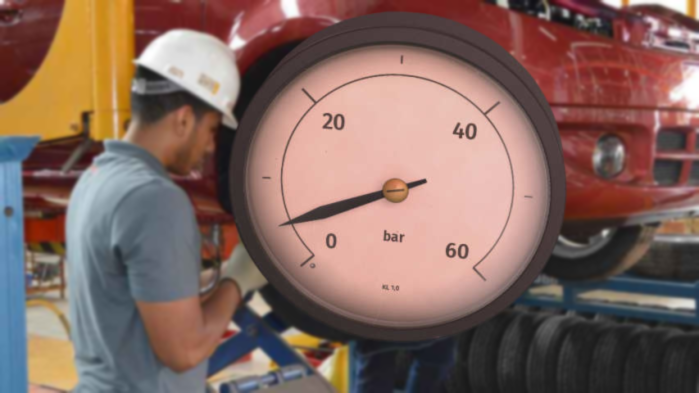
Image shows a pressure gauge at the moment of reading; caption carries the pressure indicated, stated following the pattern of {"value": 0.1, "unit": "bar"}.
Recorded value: {"value": 5, "unit": "bar"}
